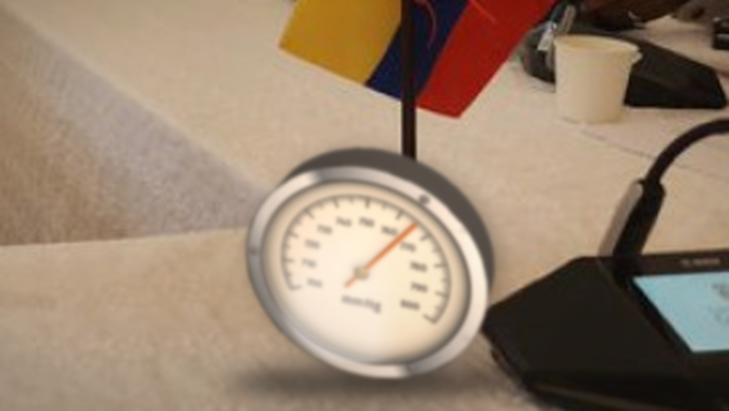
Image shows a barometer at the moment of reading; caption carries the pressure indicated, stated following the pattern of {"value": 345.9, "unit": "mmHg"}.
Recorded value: {"value": 765, "unit": "mmHg"}
